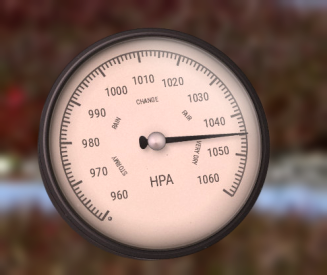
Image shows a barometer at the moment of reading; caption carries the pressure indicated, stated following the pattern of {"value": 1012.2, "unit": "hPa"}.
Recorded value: {"value": 1045, "unit": "hPa"}
